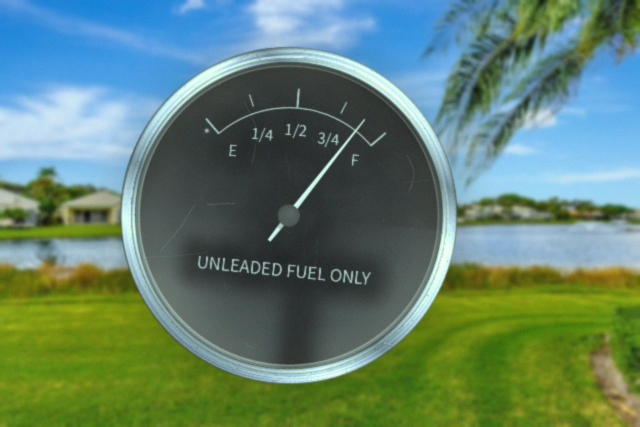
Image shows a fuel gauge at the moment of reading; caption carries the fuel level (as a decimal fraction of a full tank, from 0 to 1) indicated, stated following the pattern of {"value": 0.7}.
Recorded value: {"value": 0.875}
